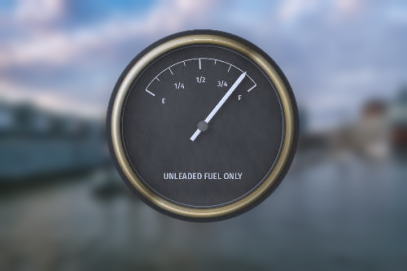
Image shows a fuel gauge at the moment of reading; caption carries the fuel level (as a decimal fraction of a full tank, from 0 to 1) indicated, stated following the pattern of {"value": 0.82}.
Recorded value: {"value": 0.875}
